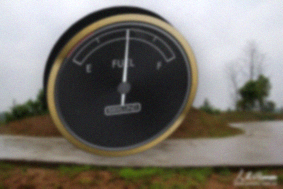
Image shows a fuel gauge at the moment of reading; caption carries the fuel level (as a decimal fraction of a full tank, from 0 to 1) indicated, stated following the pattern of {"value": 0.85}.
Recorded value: {"value": 0.5}
